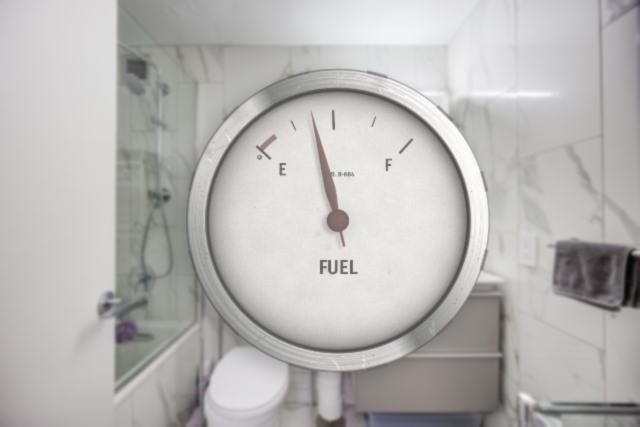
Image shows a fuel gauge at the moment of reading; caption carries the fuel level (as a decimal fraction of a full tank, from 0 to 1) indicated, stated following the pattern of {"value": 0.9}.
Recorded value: {"value": 0.375}
